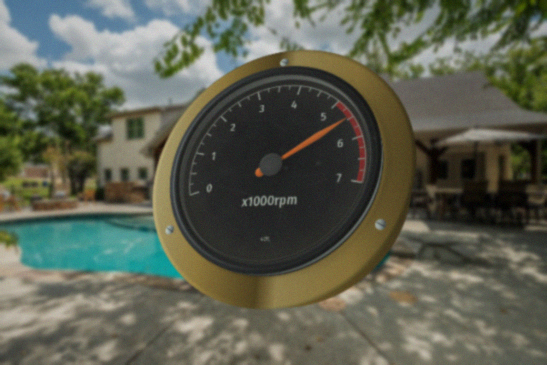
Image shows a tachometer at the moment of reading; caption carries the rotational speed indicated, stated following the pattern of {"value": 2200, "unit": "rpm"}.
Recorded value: {"value": 5500, "unit": "rpm"}
